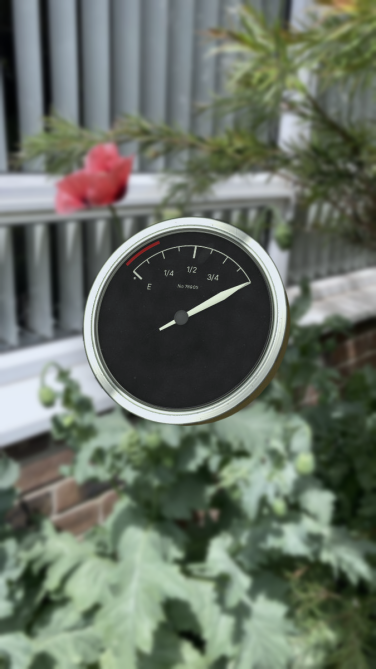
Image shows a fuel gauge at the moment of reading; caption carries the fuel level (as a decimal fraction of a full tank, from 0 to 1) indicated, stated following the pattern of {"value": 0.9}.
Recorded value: {"value": 1}
